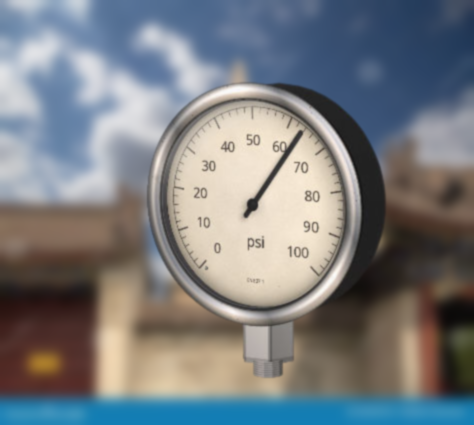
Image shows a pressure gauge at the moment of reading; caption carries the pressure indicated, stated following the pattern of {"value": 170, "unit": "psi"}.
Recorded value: {"value": 64, "unit": "psi"}
